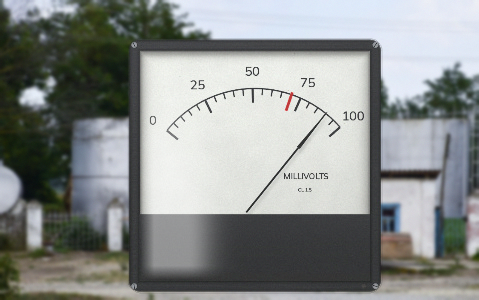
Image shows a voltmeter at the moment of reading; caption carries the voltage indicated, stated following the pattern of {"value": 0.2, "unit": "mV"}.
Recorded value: {"value": 90, "unit": "mV"}
